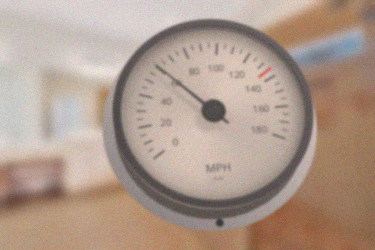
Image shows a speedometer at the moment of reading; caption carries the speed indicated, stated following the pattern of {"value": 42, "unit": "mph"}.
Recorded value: {"value": 60, "unit": "mph"}
